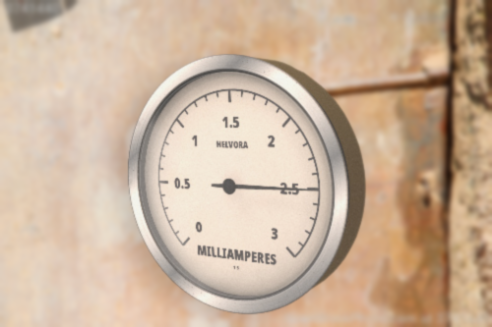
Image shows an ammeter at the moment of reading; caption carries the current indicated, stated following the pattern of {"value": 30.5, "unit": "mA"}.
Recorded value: {"value": 2.5, "unit": "mA"}
